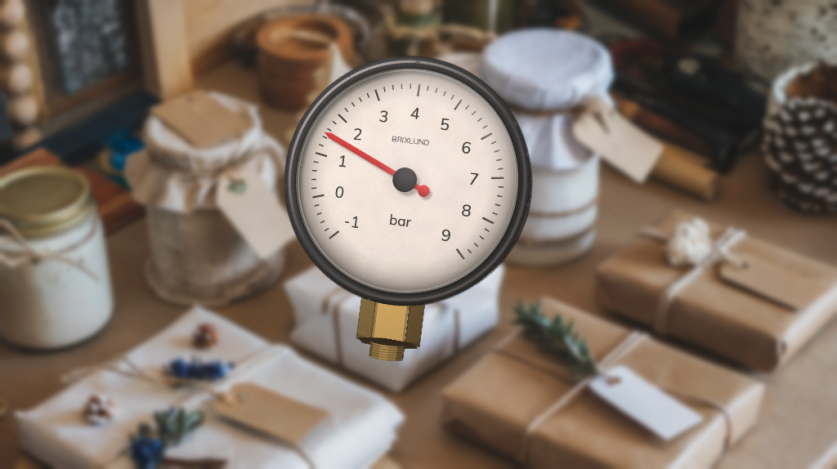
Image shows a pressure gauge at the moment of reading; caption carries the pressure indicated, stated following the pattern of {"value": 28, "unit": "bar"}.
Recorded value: {"value": 1.5, "unit": "bar"}
